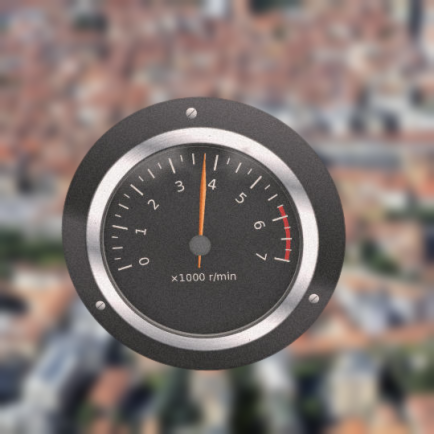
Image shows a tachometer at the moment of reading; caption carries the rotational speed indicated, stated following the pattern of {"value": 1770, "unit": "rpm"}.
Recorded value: {"value": 3750, "unit": "rpm"}
